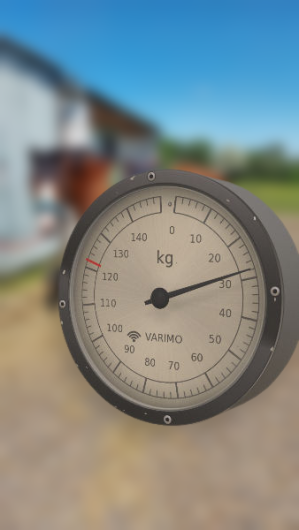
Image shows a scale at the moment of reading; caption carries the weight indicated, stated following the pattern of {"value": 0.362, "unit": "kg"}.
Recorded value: {"value": 28, "unit": "kg"}
